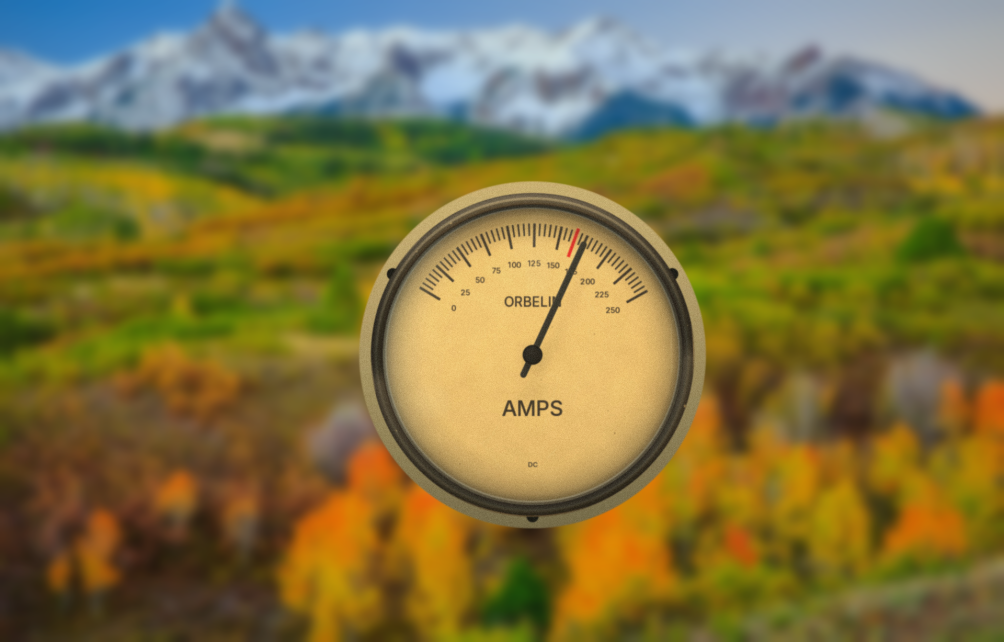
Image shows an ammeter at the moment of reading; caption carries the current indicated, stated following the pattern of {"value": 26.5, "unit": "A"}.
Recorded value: {"value": 175, "unit": "A"}
